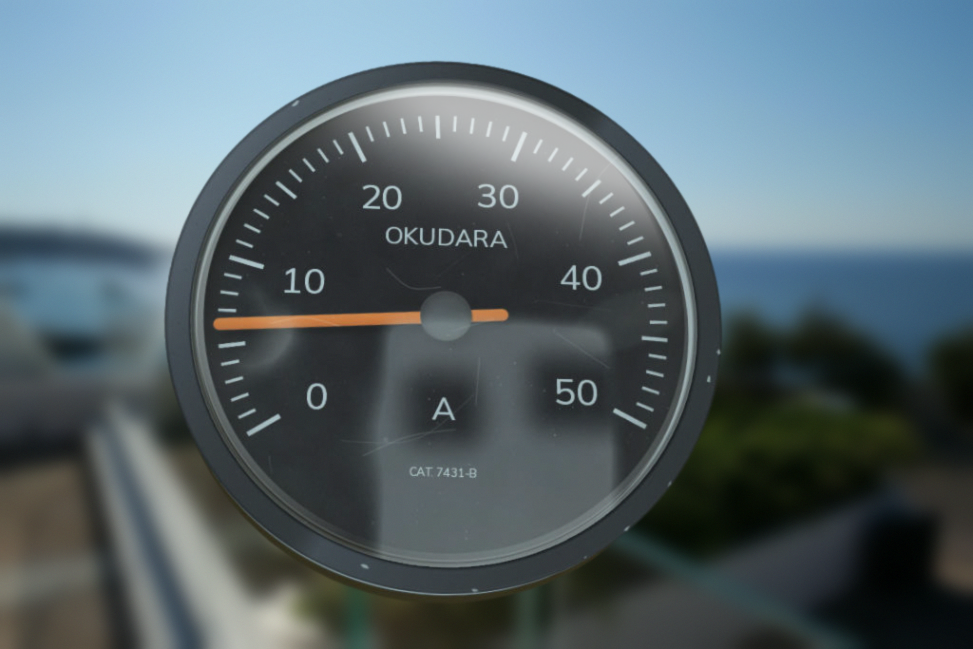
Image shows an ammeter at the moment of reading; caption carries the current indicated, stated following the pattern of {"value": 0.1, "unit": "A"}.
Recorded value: {"value": 6, "unit": "A"}
